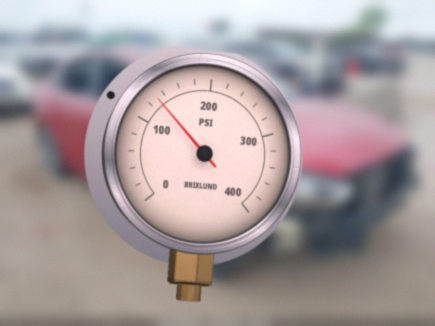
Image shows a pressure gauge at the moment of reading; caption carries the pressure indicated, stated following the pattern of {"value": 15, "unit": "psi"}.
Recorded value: {"value": 130, "unit": "psi"}
